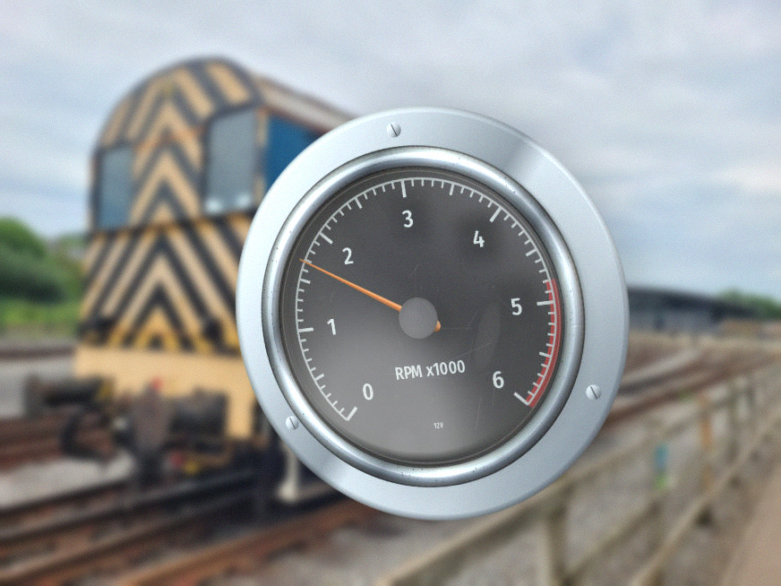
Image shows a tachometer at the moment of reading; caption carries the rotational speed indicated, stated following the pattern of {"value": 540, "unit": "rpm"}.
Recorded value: {"value": 1700, "unit": "rpm"}
